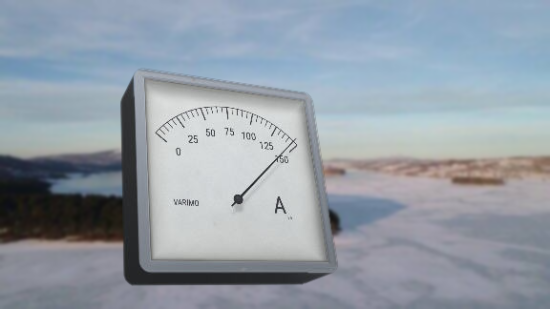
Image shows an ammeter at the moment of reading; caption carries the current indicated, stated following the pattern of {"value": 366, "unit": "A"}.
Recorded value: {"value": 145, "unit": "A"}
